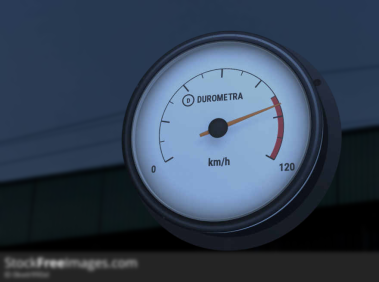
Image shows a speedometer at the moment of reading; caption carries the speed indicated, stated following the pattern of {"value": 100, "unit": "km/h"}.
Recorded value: {"value": 95, "unit": "km/h"}
